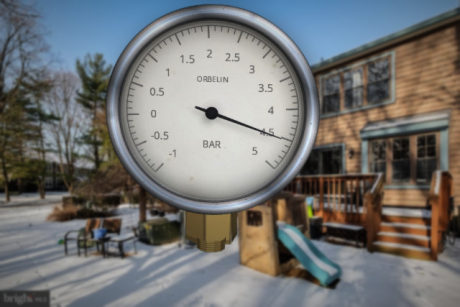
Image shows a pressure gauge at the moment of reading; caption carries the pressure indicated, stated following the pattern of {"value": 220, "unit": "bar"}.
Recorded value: {"value": 4.5, "unit": "bar"}
